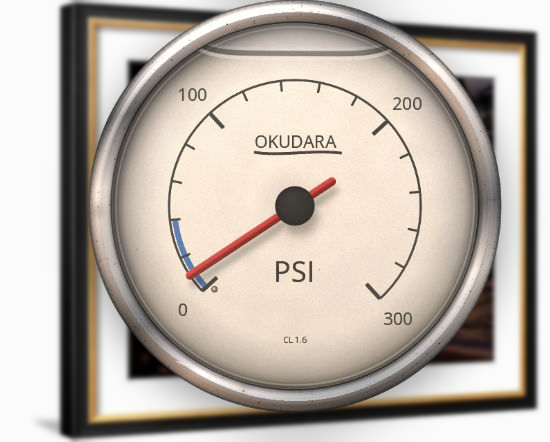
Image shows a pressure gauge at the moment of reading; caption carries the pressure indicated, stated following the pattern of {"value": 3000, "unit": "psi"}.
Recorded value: {"value": 10, "unit": "psi"}
